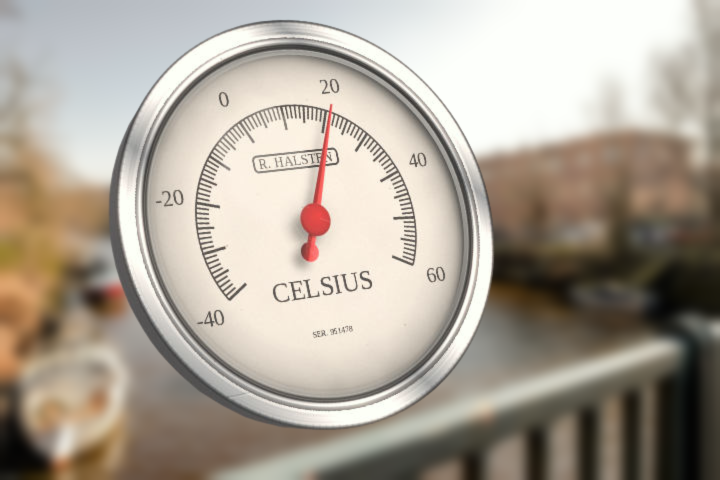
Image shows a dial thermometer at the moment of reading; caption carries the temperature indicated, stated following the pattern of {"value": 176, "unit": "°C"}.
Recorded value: {"value": 20, "unit": "°C"}
